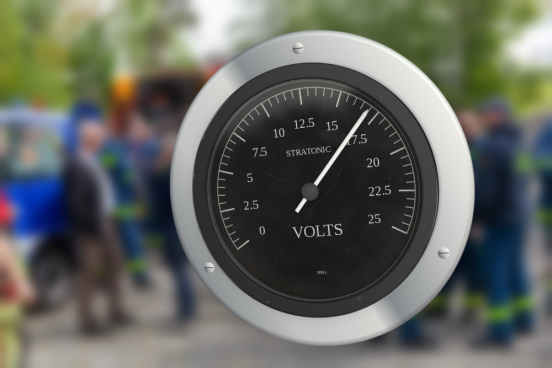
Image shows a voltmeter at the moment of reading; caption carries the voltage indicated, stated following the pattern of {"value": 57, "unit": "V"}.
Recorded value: {"value": 17, "unit": "V"}
